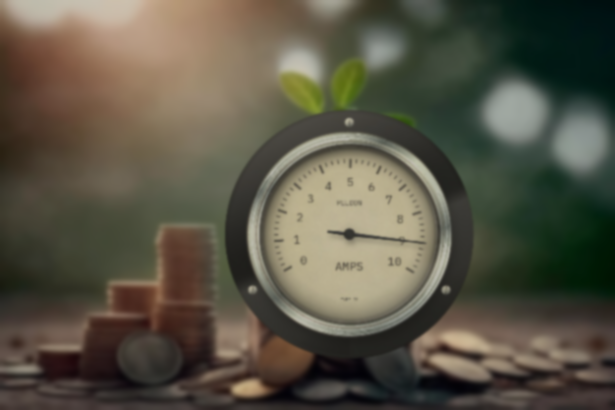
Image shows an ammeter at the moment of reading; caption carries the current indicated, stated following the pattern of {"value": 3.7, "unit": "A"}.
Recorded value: {"value": 9, "unit": "A"}
